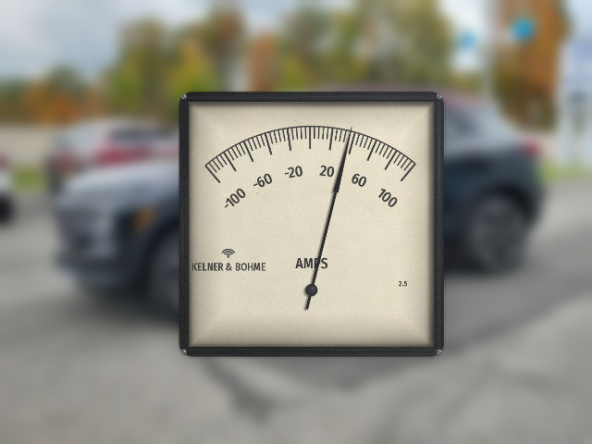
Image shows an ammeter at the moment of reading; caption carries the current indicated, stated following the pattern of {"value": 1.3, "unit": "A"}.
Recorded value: {"value": 36, "unit": "A"}
